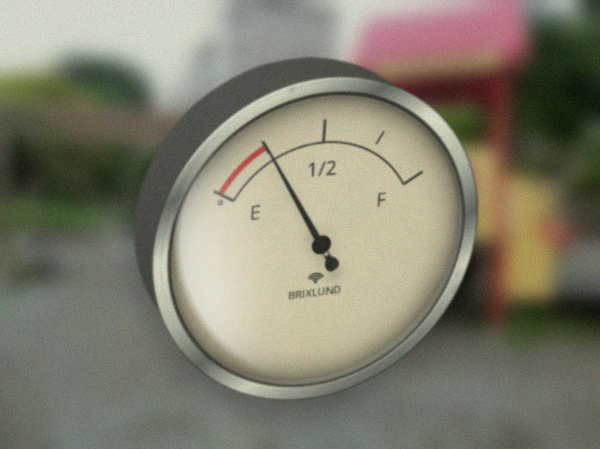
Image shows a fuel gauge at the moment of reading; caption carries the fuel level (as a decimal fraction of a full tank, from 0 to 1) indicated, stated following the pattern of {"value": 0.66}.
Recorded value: {"value": 0.25}
